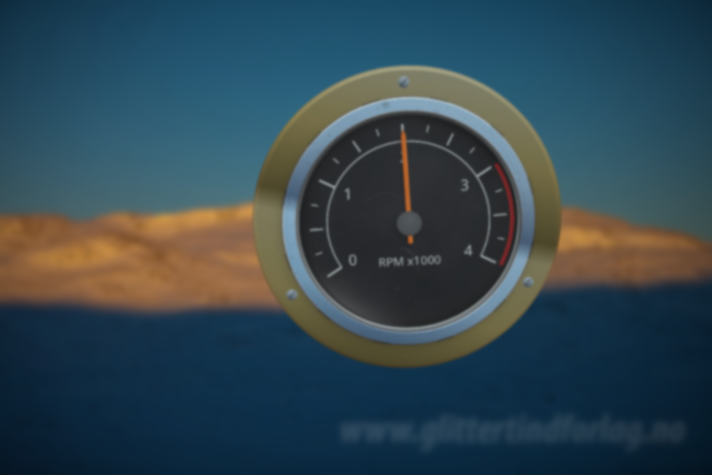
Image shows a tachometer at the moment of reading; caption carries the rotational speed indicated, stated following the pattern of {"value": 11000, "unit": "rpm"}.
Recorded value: {"value": 2000, "unit": "rpm"}
